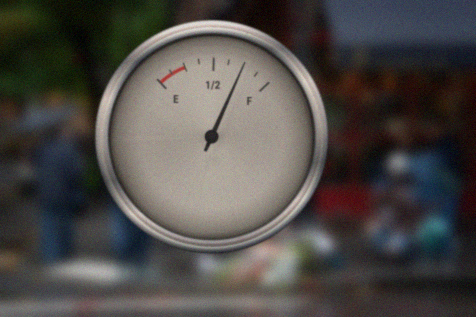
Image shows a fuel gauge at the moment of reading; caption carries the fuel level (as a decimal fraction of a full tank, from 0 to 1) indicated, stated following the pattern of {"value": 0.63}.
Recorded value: {"value": 0.75}
